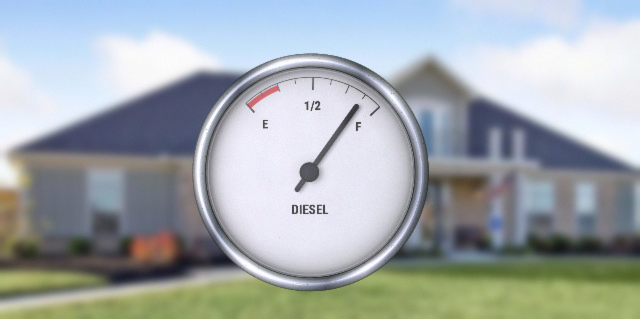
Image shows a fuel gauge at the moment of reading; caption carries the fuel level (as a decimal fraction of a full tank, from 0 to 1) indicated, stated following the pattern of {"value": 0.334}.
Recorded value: {"value": 0.875}
